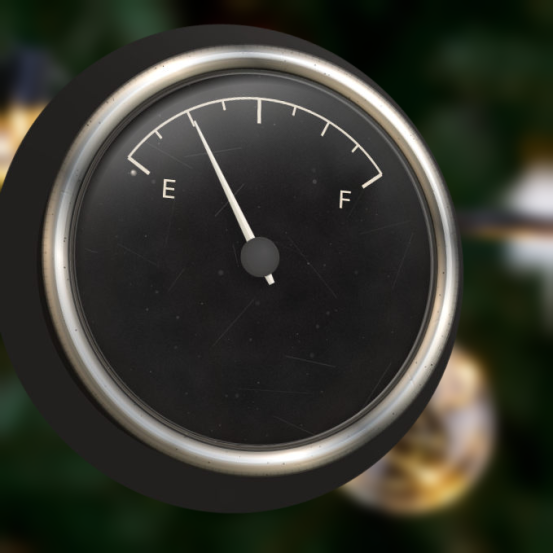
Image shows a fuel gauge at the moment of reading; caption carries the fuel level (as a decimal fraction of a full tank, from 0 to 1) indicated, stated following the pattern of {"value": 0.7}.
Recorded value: {"value": 0.25}
